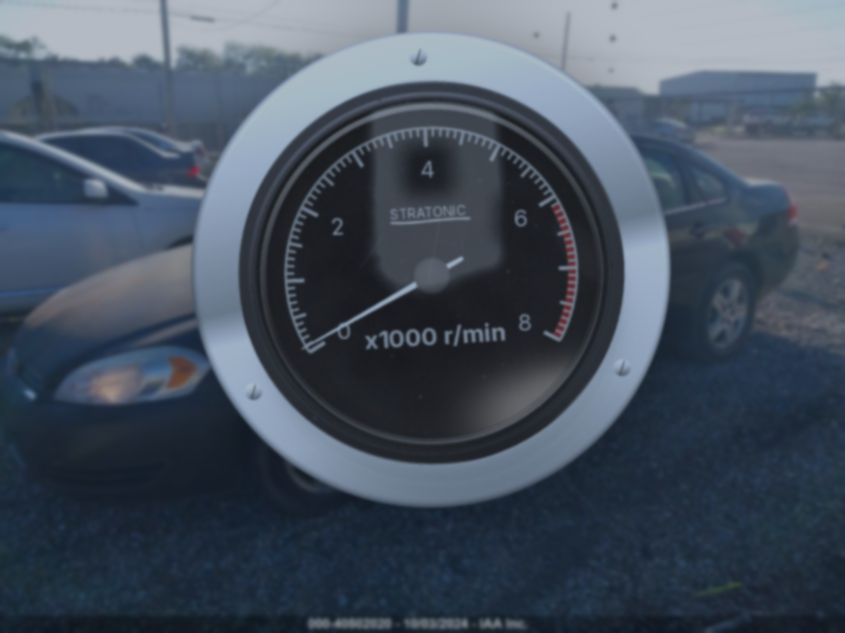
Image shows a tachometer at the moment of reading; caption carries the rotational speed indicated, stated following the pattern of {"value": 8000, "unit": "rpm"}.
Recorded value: {"value": 100, "unit": "rpm"}
